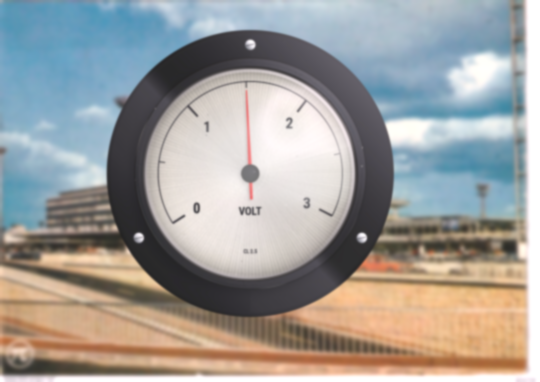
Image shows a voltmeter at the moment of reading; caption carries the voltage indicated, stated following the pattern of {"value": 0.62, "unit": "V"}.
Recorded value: {"value": 1.5, "unit": "V"}
